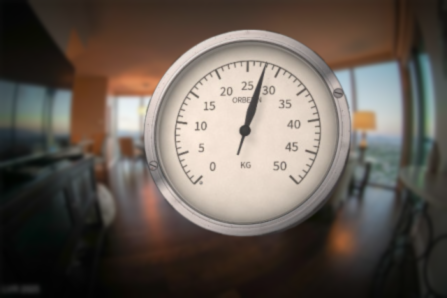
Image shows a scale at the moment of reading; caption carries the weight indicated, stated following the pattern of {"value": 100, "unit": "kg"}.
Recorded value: {"value": 28, "unit": "kg"}
